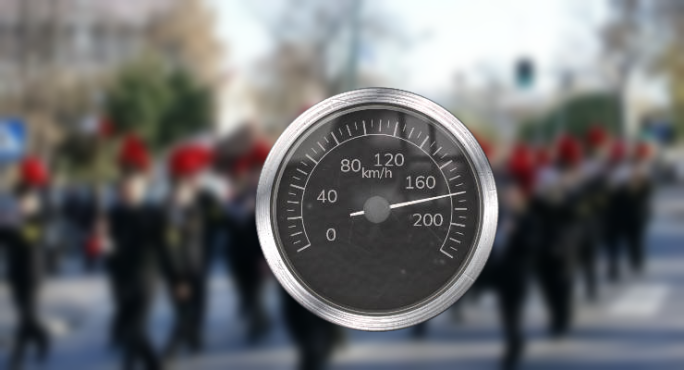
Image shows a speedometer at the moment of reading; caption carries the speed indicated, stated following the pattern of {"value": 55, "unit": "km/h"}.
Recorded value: {"value": 180, "unit": "km/h"}
